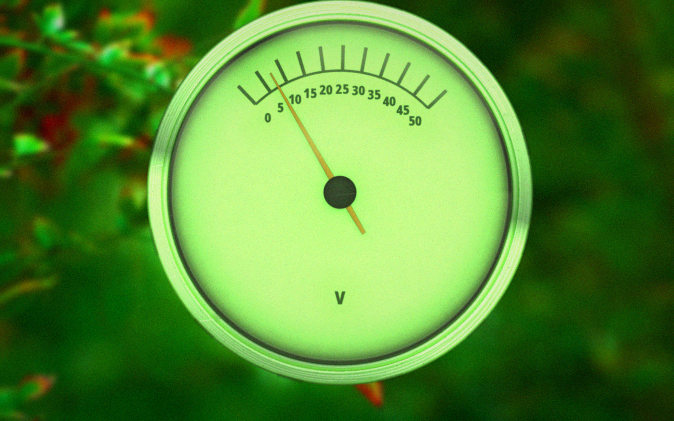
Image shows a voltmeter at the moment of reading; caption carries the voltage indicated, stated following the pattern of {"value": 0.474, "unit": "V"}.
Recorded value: {"value": 7.5, "unit": "V"}
